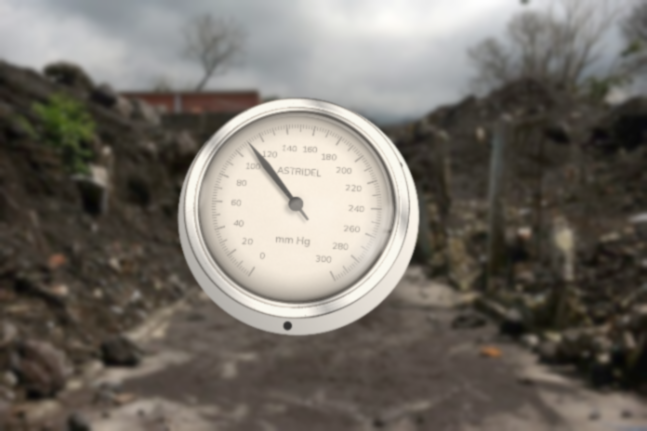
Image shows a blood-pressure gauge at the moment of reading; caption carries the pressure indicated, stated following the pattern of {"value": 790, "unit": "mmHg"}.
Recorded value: {"value": 110, "unit": "mmHg"}
